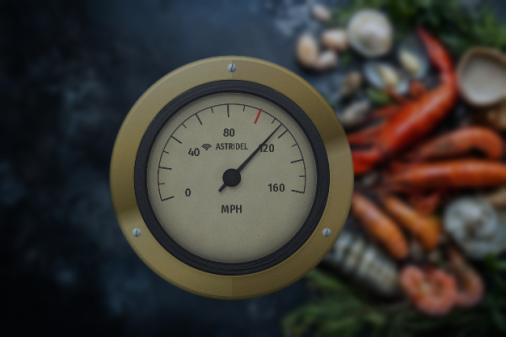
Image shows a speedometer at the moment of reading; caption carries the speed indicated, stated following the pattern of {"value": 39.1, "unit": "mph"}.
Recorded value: {"value": 115, "unit": "mph"}
